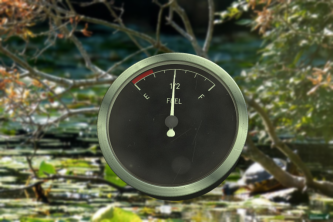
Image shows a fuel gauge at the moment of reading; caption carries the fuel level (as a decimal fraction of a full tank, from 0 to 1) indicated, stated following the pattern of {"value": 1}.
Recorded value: {"value": 0.5}
